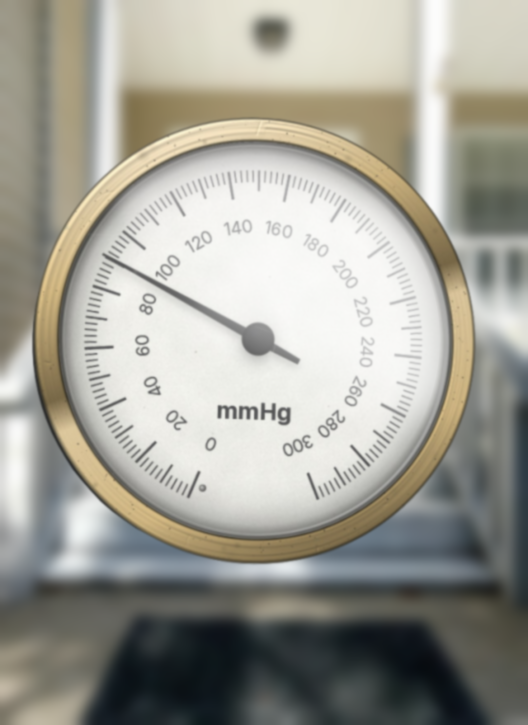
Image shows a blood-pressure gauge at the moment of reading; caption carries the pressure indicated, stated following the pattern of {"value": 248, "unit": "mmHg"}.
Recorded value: {"value": 90, "unit": "mmHg"}
